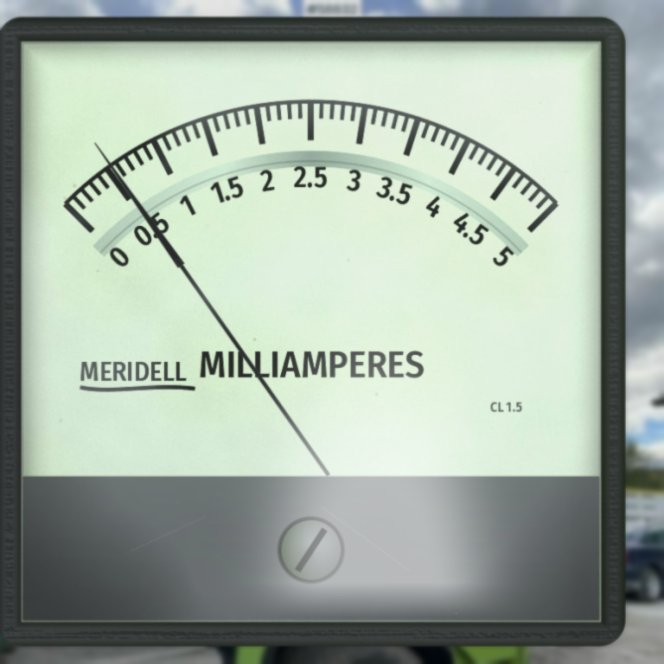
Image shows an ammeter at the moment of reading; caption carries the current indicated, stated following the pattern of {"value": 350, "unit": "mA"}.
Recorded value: {"value": 0.55, "unit": "mA"}
